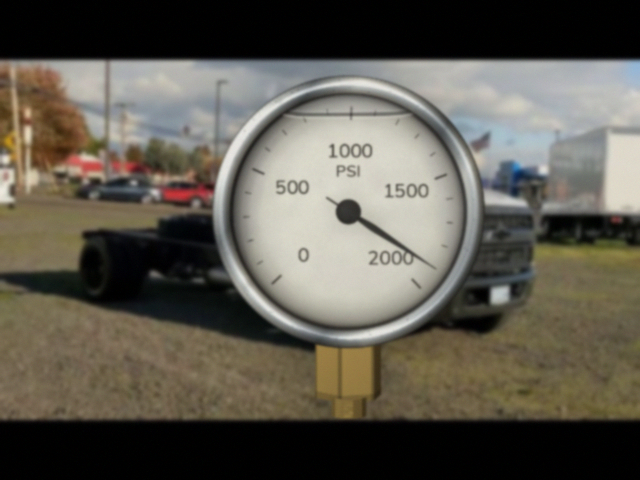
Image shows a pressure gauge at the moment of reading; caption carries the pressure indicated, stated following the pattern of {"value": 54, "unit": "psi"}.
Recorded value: {"value": 1900, "unit": "psi"}
